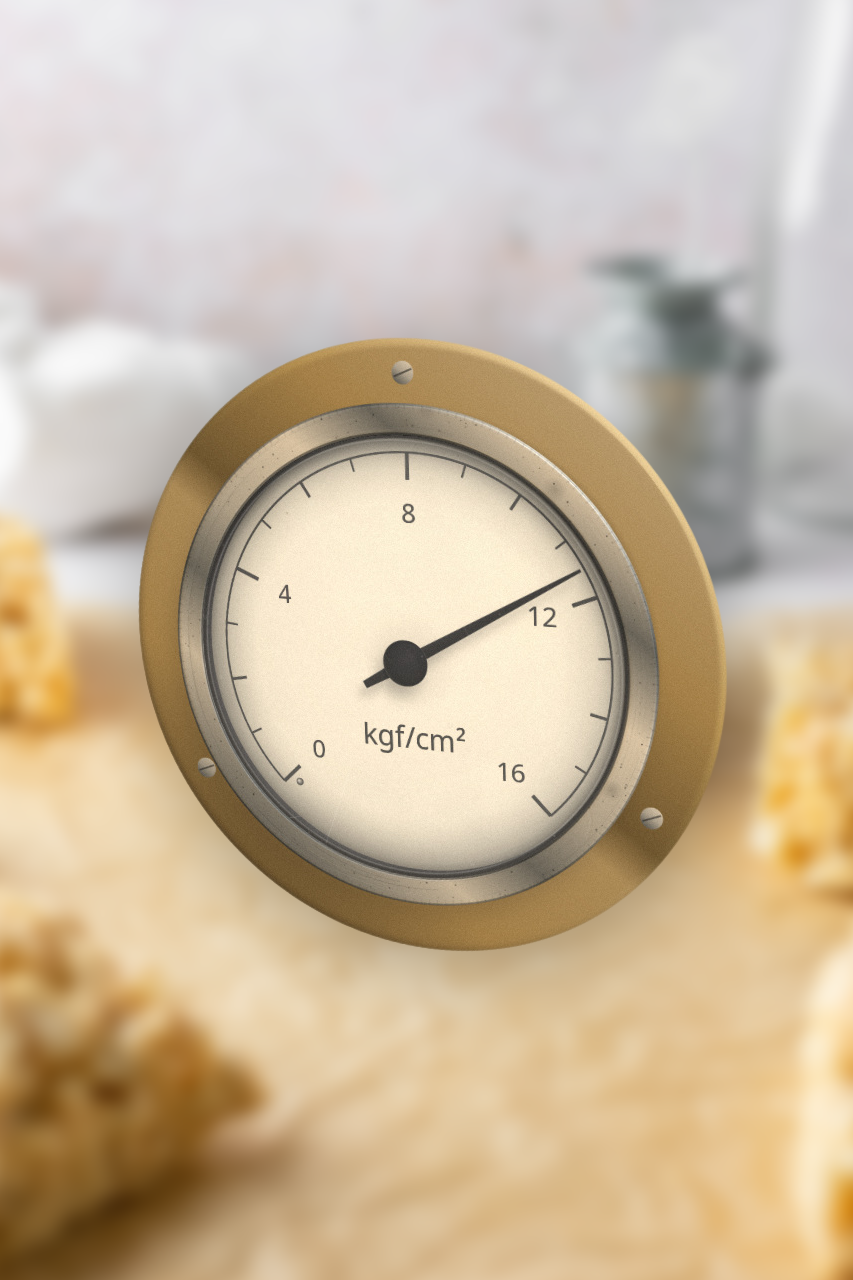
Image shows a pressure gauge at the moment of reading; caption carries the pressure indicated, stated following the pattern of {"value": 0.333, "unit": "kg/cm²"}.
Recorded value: {"value": 11.5, "unit": "kg/cm²"}
